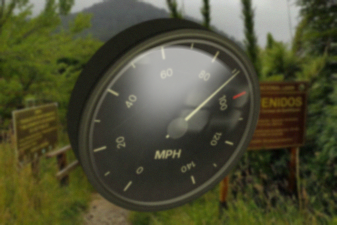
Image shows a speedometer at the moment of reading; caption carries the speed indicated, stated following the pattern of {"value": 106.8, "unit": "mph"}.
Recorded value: {"value": 90, "unit": "mph"}
